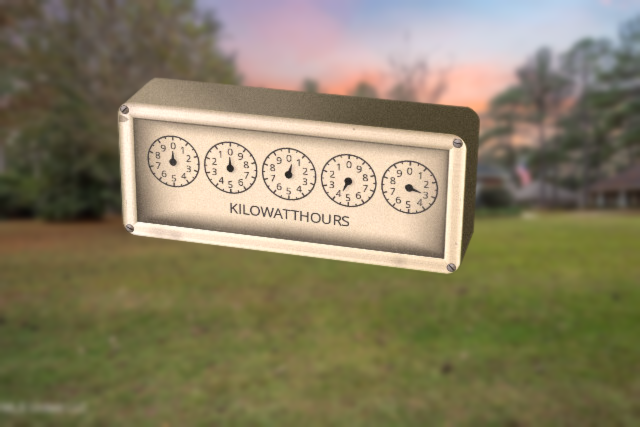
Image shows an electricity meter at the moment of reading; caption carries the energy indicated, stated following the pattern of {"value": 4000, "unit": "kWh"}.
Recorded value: {"value": 43, "unit": "kWh"}
